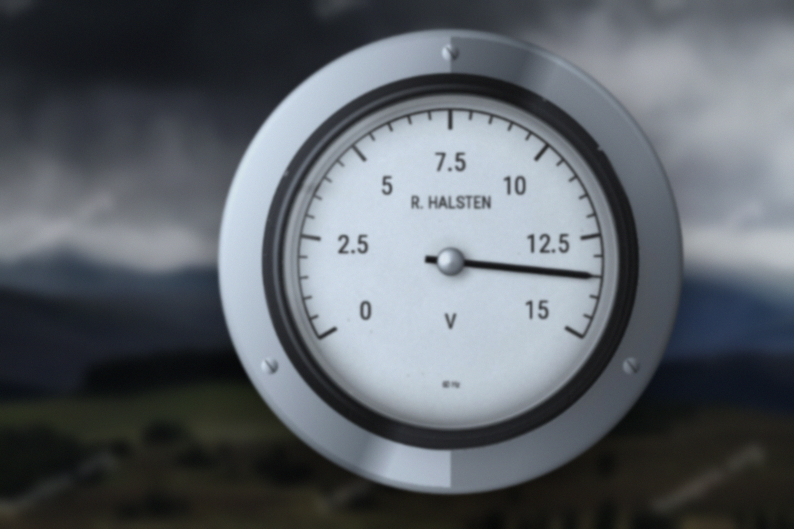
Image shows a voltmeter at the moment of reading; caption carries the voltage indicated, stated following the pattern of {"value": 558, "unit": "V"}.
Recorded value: {"value": 13.5, "unit": "V"}
